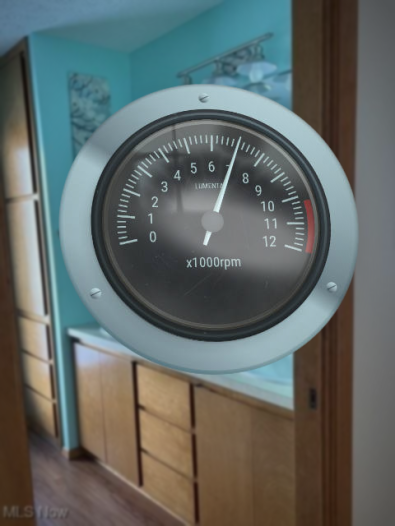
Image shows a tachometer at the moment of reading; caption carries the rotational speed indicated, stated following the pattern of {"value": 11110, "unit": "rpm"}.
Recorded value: {"value": 7000, "unit": "rpm"}
